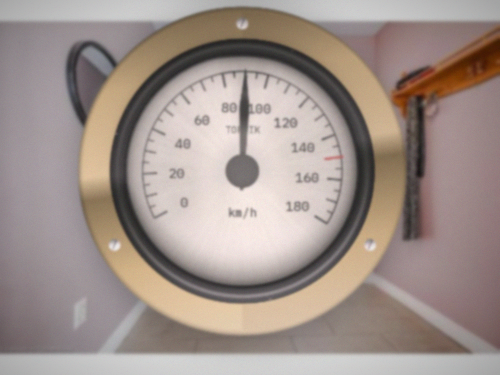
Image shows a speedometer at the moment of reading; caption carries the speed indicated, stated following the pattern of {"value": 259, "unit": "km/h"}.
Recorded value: {"value": 90, "unit": "km/h"}
